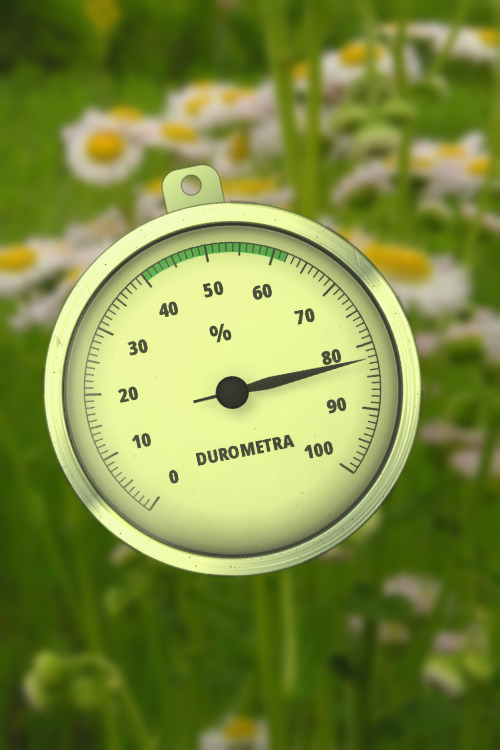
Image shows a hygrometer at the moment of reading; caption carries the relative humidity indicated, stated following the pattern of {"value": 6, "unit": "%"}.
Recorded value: {"value": 82, "unit": "%"}
